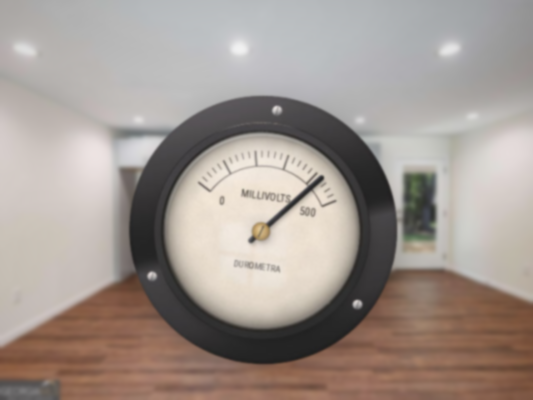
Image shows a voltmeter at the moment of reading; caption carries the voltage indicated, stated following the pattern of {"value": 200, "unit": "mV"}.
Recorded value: {"value": 420, "unit": "mV"}
